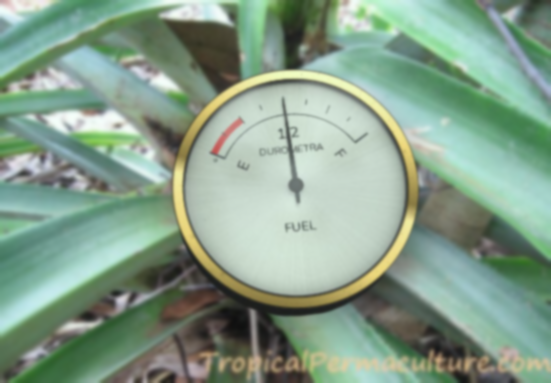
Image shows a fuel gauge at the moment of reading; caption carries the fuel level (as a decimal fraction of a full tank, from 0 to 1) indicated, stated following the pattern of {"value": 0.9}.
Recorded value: {"value": 0.5}
